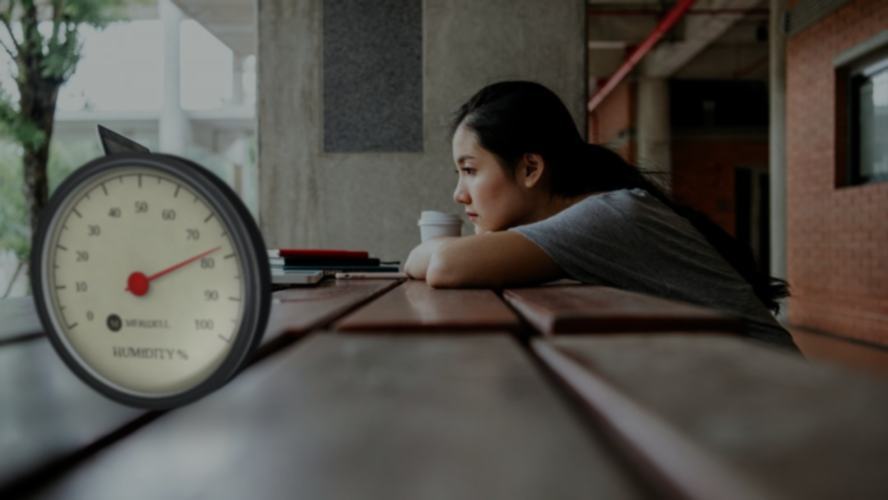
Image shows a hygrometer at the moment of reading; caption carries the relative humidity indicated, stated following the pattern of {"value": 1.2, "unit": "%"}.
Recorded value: {"value": 77.5, "unit": "%"}
